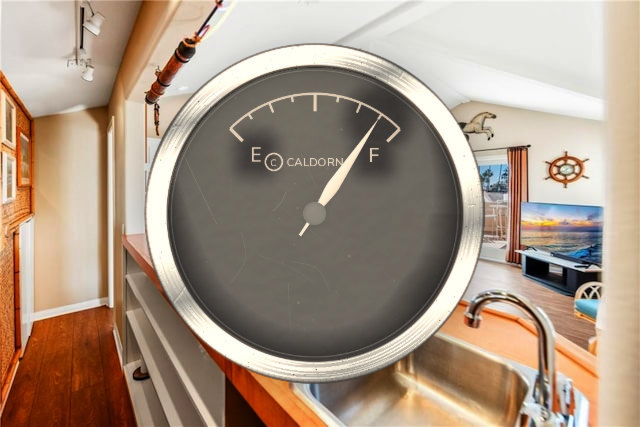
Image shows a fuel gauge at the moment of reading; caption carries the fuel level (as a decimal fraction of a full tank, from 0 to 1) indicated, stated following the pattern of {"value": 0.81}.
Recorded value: {"value": 0.875}
